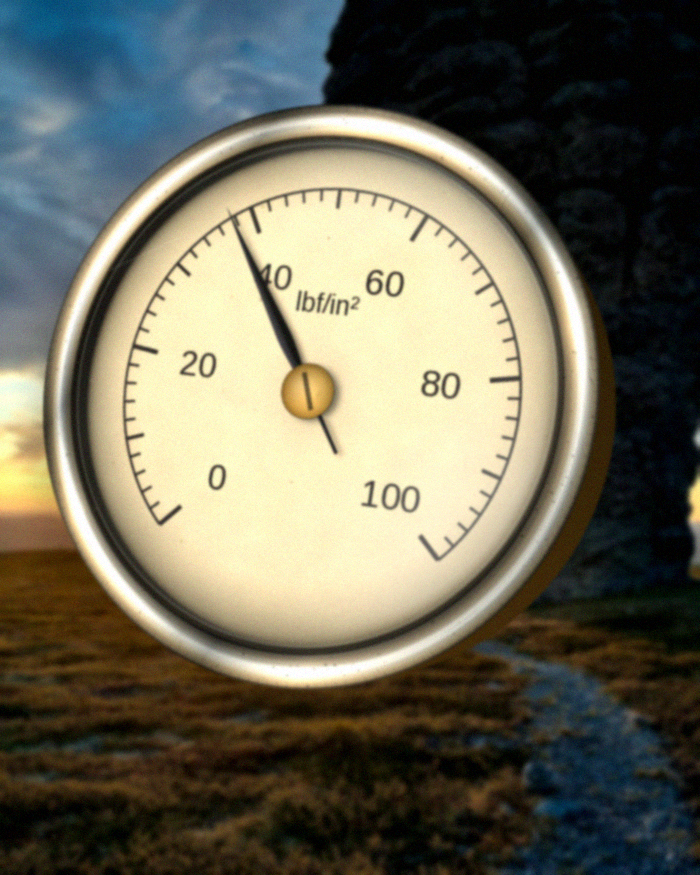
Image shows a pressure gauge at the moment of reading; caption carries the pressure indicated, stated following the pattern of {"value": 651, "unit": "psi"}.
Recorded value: {"value": 38, "unit": "psi"}
